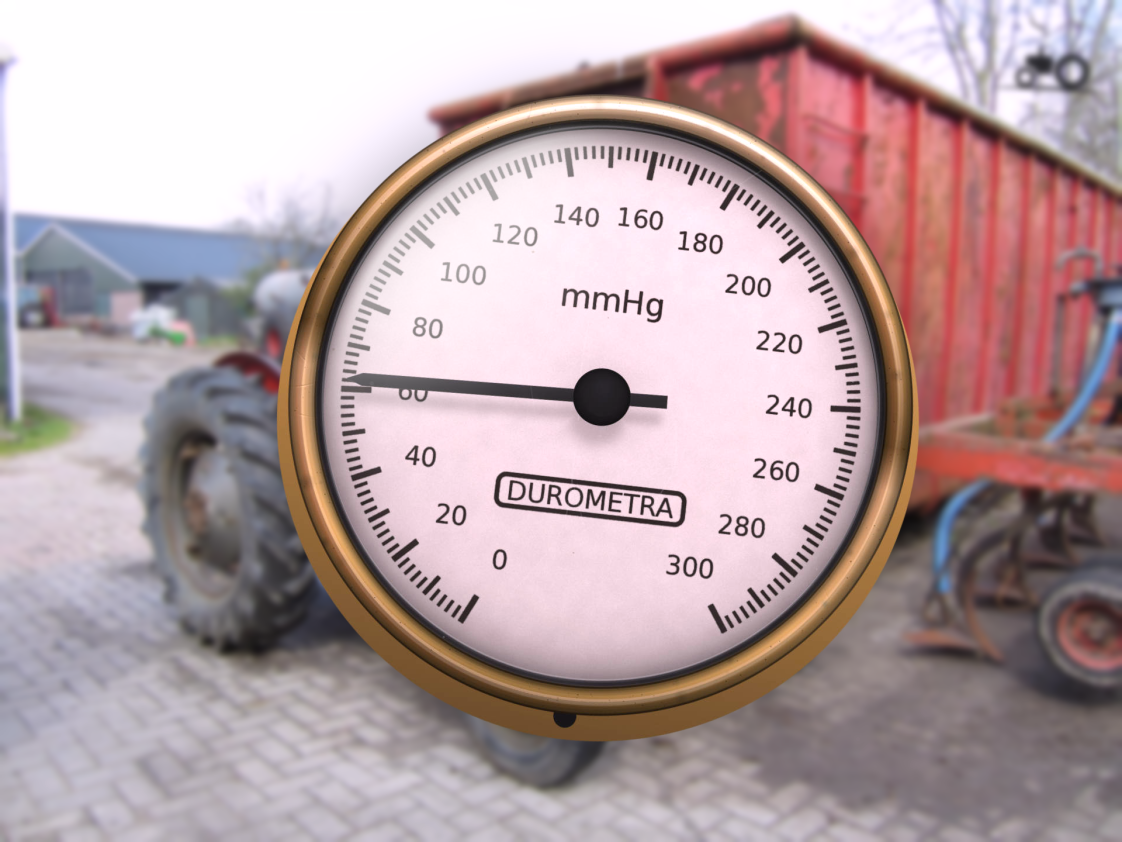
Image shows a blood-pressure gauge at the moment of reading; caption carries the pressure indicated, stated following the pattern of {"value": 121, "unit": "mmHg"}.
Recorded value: {"value": 62, "unit": "mmHg"}
